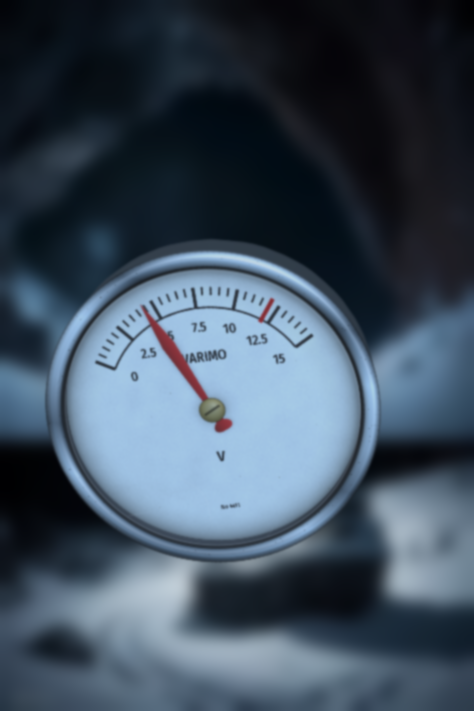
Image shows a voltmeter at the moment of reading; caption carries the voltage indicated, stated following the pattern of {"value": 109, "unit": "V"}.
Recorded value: {"value": 4.5, "unit": "V"}
